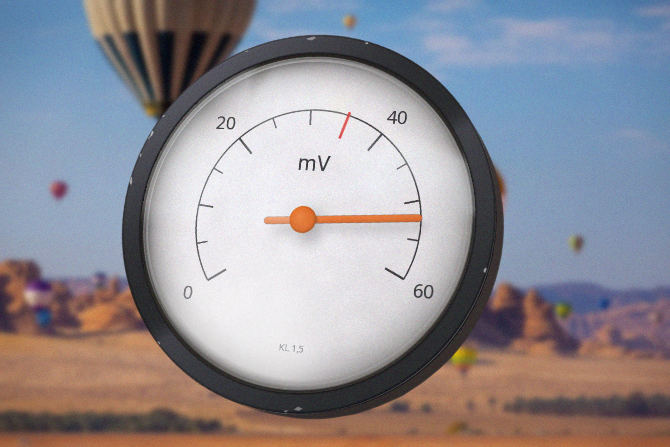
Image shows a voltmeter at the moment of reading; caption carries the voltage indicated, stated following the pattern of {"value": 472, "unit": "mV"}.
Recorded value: {"value": 52.5, "unit": "mV"}
